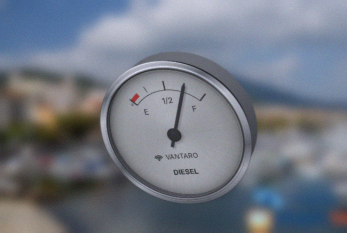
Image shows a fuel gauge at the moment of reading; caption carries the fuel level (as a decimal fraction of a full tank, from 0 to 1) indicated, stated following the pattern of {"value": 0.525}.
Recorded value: {"value": 0.75}
